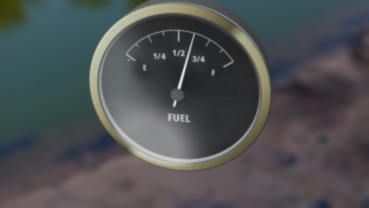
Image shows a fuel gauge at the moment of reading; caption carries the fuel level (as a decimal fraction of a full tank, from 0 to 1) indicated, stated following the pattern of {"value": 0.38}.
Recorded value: {"value": 0.625}
